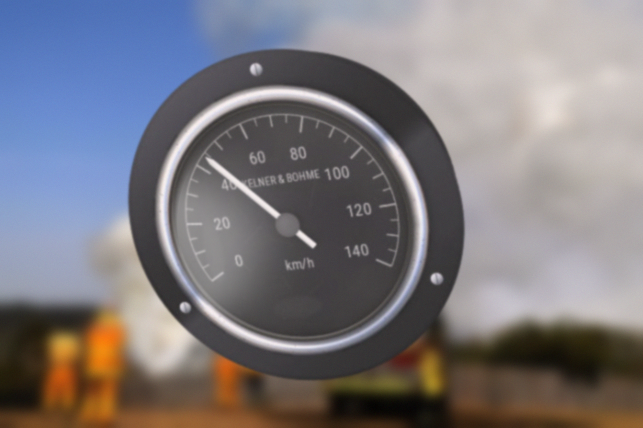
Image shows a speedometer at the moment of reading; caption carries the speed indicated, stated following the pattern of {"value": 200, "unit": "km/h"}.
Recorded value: {"value": 45, "unit": "km/h"}
